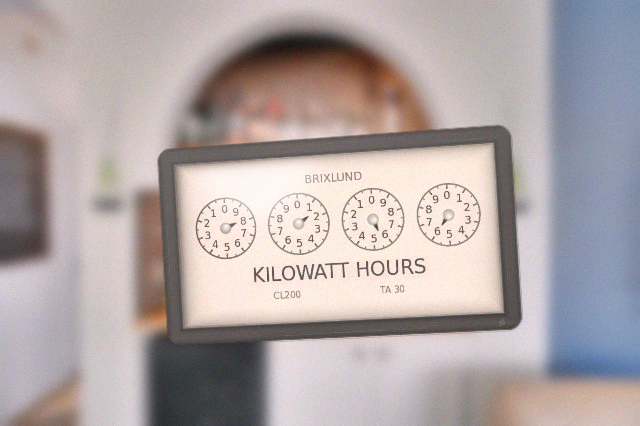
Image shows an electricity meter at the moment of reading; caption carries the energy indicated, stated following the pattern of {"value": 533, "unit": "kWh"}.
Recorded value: {"value": 8156, "unit": "kWh"}
